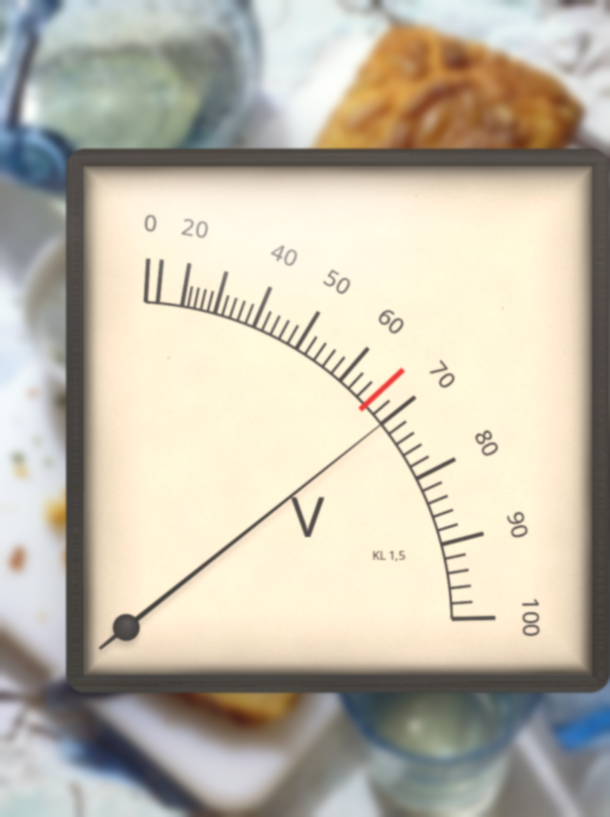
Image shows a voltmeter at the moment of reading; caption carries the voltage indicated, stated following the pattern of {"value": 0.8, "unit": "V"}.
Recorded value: {"value": 70, "unit": "V"}
